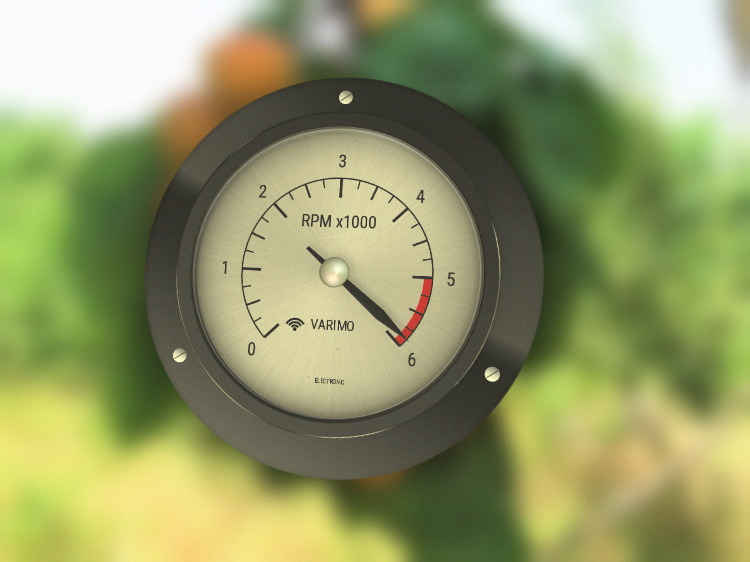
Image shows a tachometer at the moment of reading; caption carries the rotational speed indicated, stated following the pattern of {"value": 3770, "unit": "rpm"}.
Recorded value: {"value": 5875, "unit": "rpm"}
